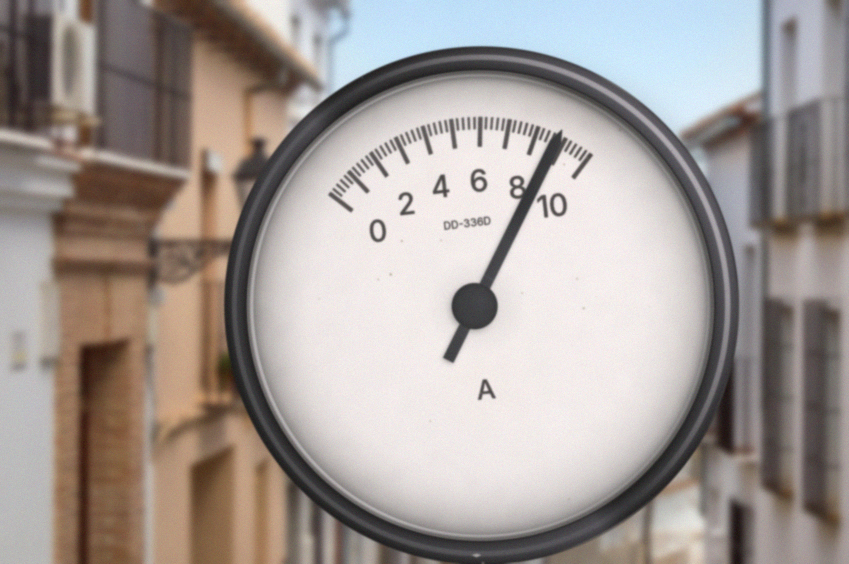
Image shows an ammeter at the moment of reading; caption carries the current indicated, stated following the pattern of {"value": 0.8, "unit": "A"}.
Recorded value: {"value": 8.8, "unit": "A"}
